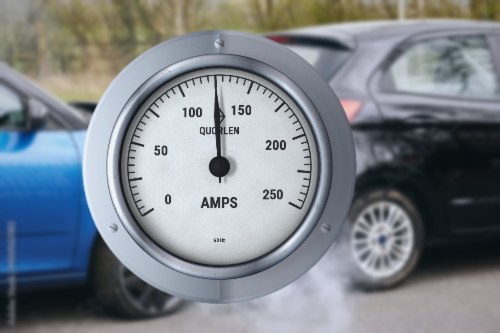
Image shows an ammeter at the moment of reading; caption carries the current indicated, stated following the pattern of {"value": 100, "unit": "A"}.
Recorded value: {"value": 125, "unit": "A"}
